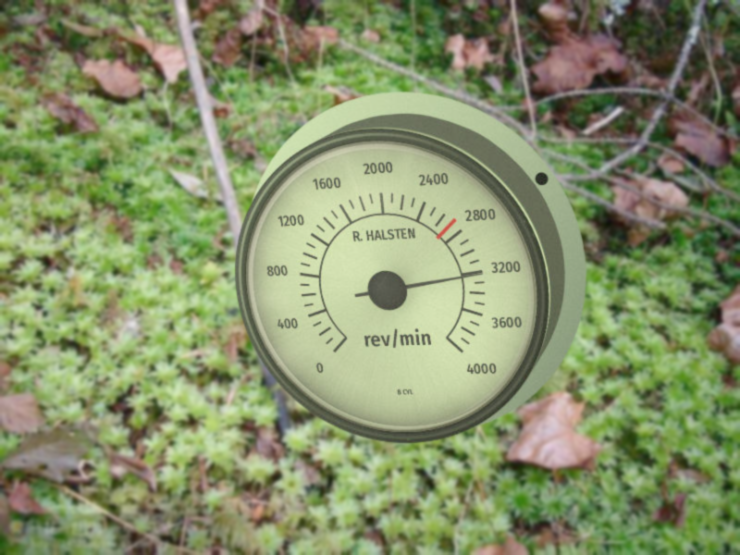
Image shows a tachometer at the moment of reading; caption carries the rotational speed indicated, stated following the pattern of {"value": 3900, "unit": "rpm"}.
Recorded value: {"value": 3200, "unit": "rpm"}
